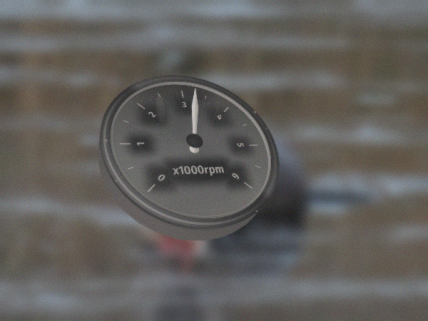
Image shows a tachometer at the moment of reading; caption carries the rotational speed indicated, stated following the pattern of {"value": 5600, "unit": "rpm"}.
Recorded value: {"value": 3250, "unit": "rpm"}
